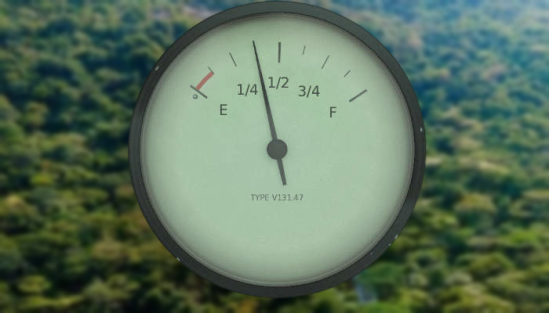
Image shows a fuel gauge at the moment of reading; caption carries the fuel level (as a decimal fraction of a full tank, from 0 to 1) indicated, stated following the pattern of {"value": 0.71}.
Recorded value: {"value": 0.375}
